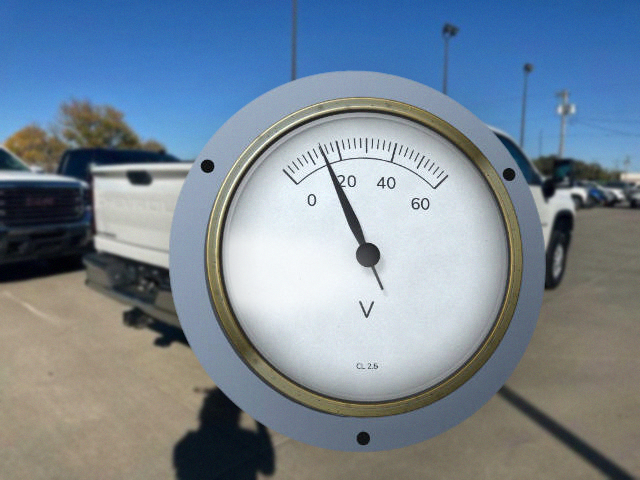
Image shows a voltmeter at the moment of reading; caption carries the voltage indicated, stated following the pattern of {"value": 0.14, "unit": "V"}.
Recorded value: {"value": 14, "unit": "V"}
